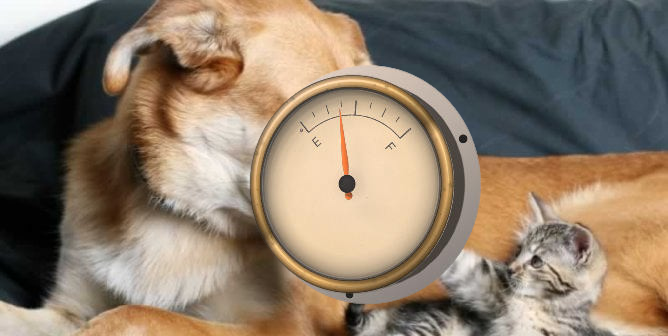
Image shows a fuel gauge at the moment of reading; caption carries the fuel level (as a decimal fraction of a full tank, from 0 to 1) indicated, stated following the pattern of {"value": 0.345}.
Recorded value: {"value": 0.375}
